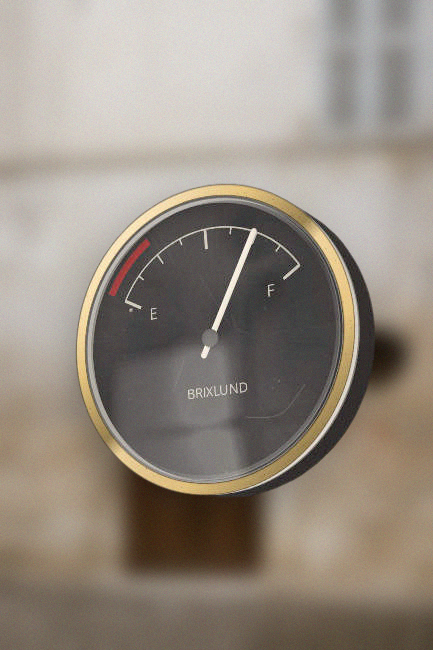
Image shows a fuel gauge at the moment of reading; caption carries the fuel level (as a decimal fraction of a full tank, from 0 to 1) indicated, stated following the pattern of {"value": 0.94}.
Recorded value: {"value": 0.75}
